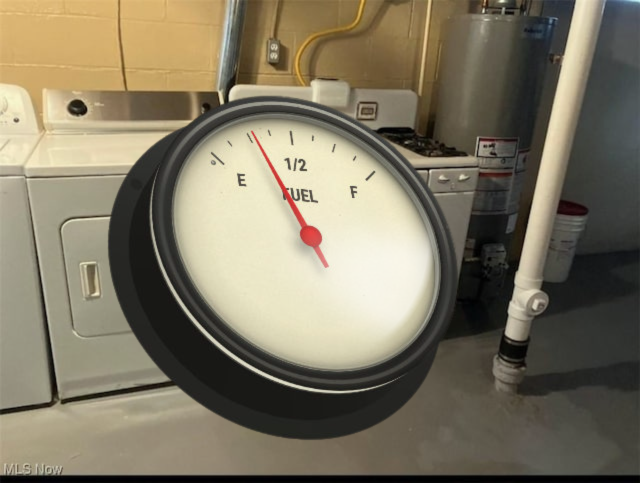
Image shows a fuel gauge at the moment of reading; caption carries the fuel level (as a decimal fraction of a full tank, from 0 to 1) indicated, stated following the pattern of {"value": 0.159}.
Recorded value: {"value": 0.25}
